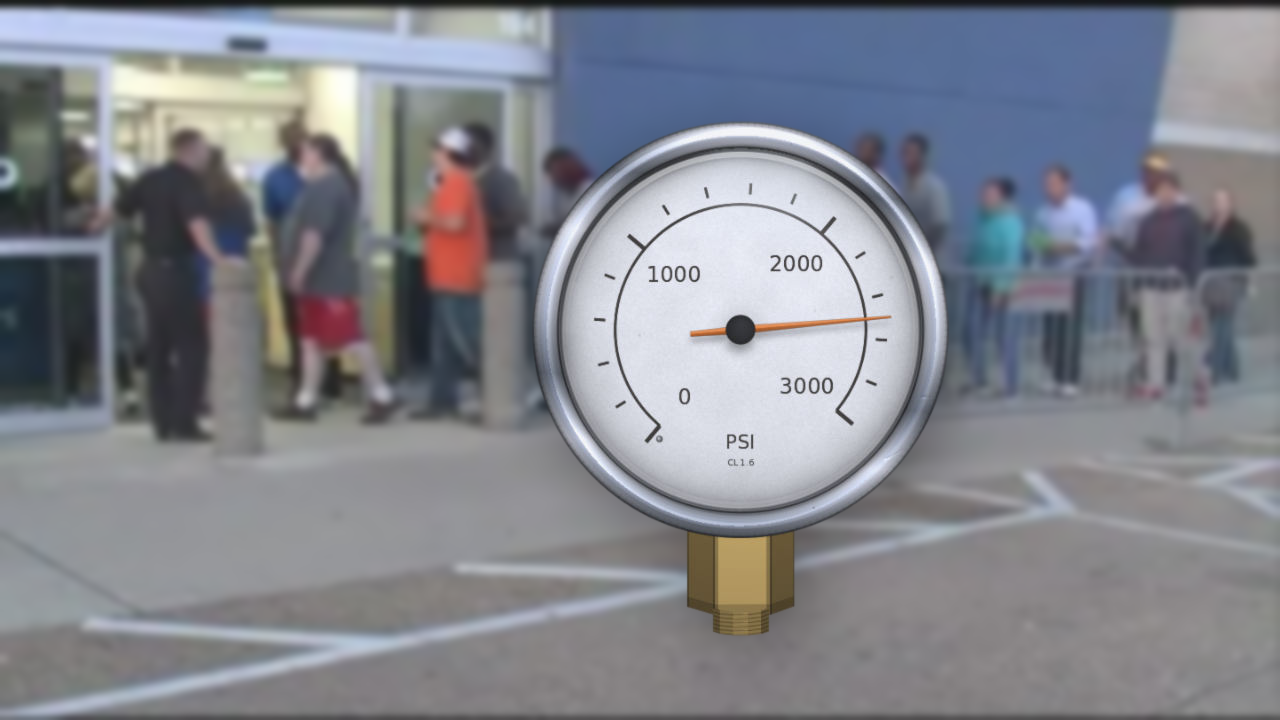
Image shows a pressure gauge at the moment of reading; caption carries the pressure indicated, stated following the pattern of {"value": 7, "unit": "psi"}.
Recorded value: {"value": 2500, "unit": "psi"}
